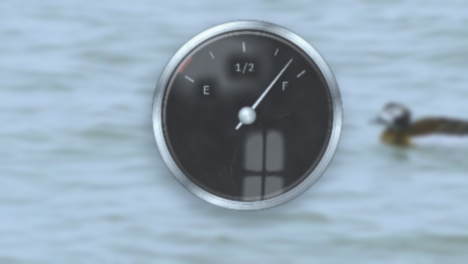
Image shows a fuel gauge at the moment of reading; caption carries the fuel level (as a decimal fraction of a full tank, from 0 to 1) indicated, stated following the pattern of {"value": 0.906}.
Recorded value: {"value": 0.875}
